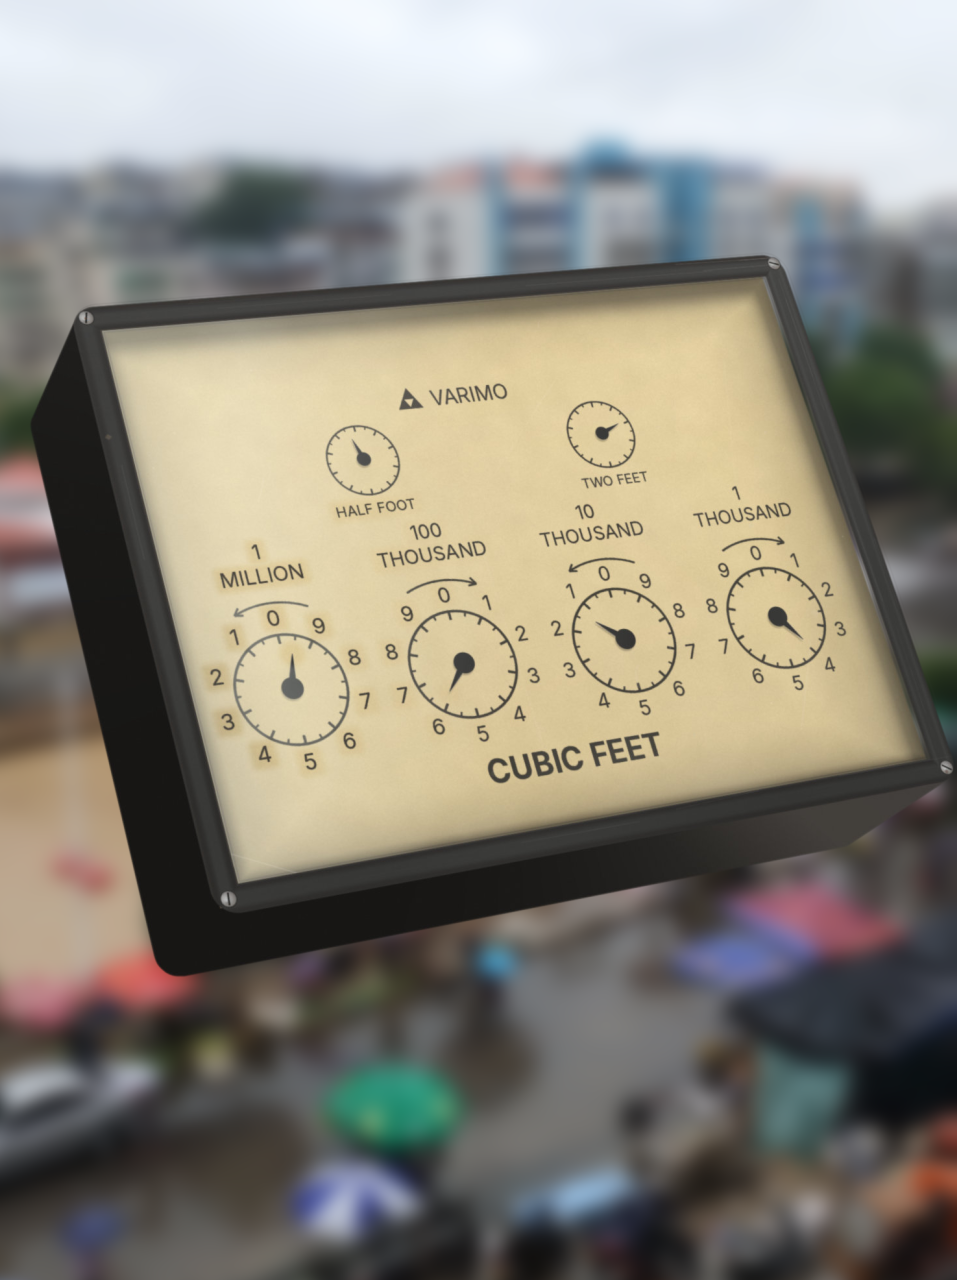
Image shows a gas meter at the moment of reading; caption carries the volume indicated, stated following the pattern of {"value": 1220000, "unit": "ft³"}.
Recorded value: {"value": 961400, "unit": "ft³"}
